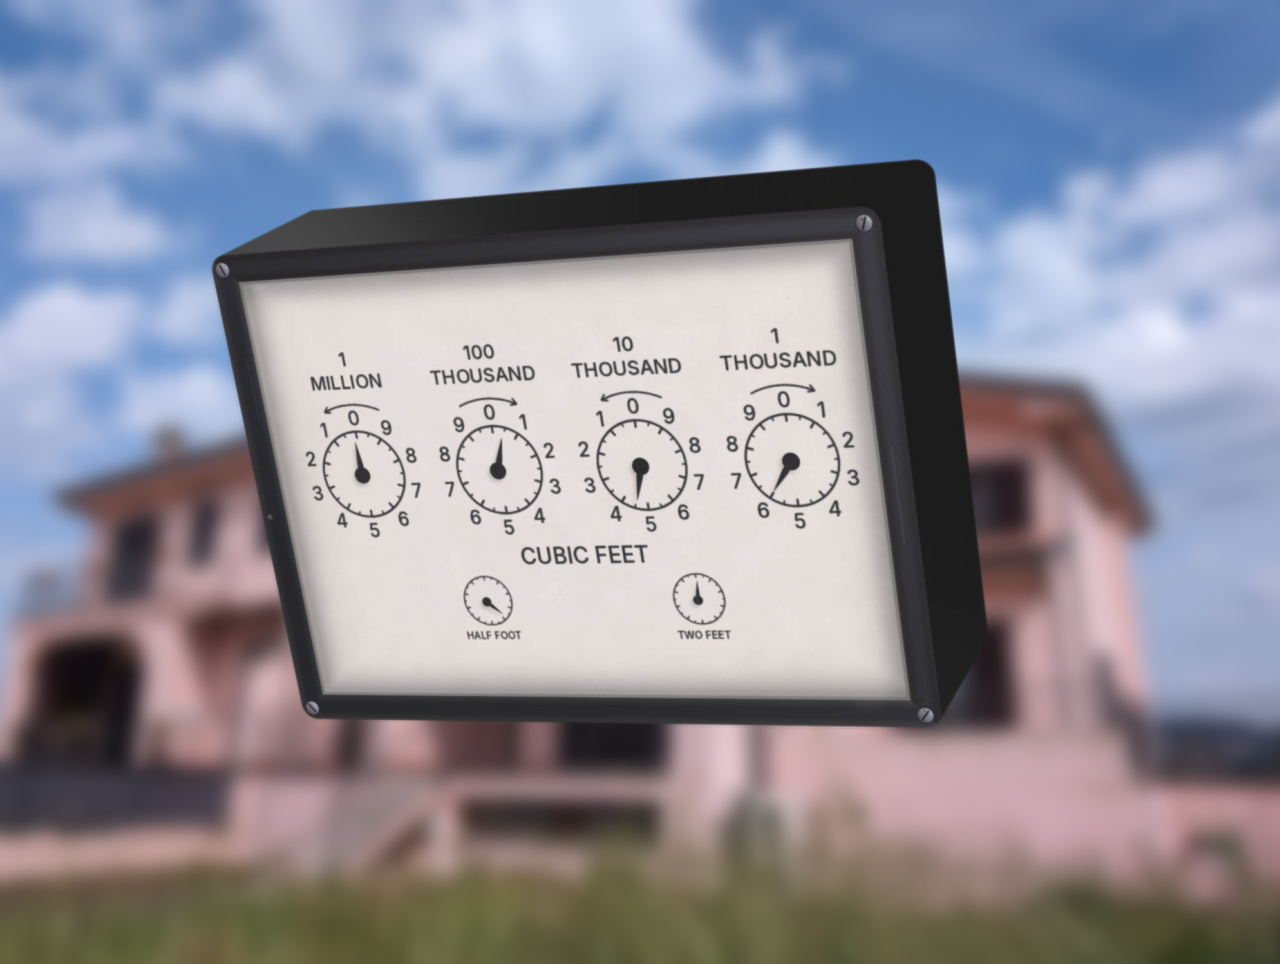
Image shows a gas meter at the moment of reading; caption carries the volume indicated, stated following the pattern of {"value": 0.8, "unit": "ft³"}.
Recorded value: {"value": 4600, "unit": "ft³"}
